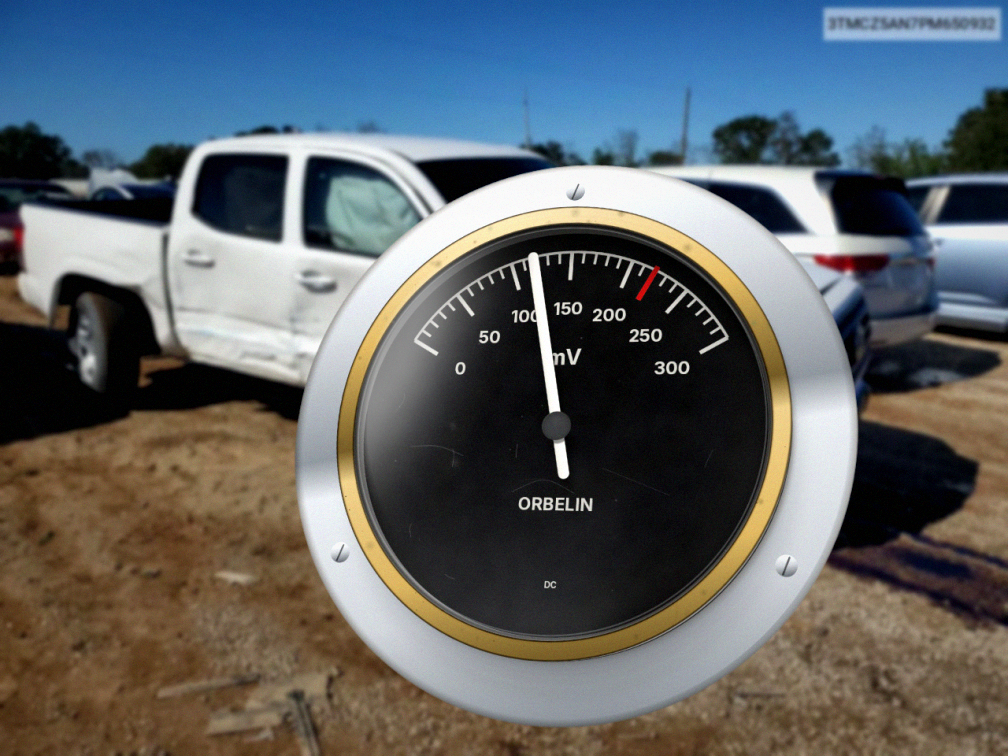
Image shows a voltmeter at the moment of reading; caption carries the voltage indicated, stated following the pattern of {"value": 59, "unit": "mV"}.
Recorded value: {"value": 120, "unit": "mV"}
